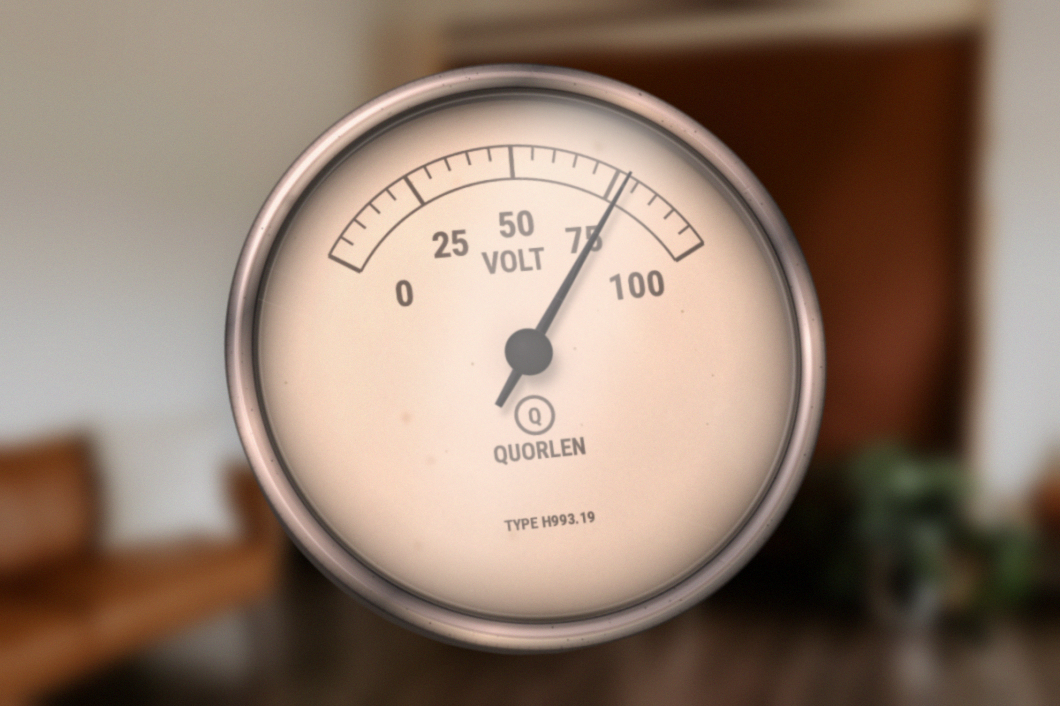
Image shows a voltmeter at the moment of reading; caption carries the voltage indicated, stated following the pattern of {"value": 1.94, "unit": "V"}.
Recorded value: {"value": 77.5, "unit": "V"}
